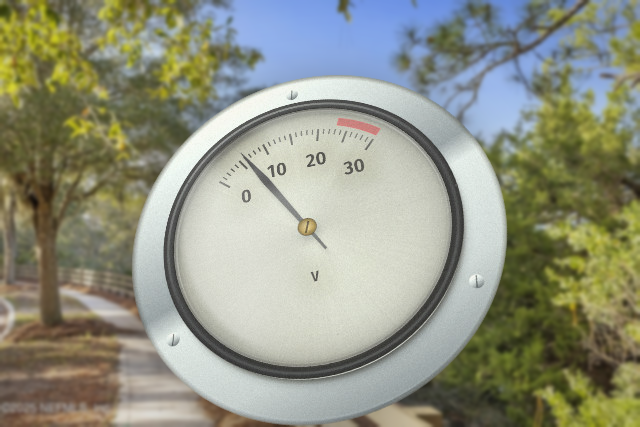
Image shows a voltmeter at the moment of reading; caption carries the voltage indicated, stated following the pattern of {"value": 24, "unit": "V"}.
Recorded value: {"value": 6, "unit": "V"}
